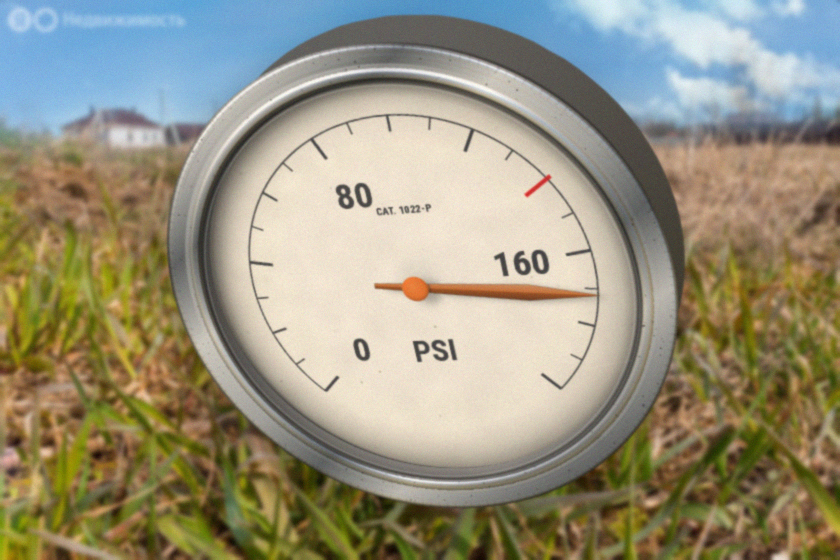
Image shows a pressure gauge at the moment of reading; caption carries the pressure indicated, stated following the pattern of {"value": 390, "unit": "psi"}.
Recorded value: {"value": 170, "unit": "psi"}
